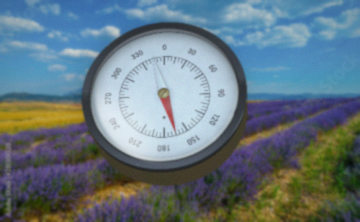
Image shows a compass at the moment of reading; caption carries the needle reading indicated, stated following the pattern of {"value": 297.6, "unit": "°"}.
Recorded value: {"value": 165, "unit": "°"}
